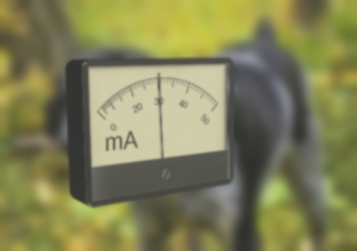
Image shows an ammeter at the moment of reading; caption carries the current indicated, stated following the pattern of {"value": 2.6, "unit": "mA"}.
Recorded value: {"value": 30, "unit": "mA"}
